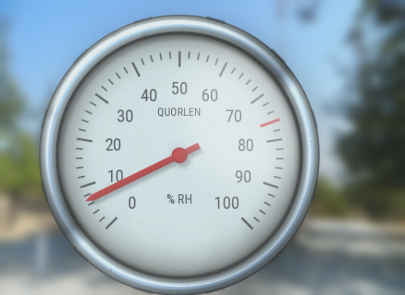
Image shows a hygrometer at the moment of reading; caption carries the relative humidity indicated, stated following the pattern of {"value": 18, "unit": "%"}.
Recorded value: {"value": 7, "unit": "%"}
